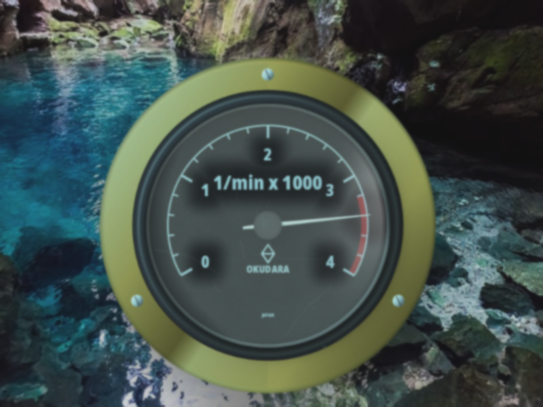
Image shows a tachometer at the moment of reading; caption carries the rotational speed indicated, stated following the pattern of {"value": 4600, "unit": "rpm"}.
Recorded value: {"value": 3400, "unit": "rpm"}
